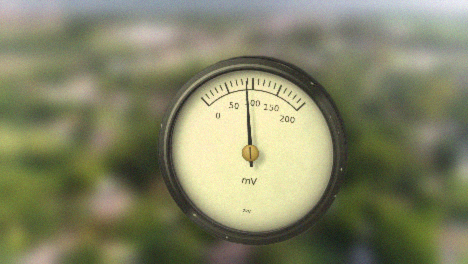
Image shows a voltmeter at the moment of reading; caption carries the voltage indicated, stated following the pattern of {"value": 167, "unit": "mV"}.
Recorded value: {"value": 90, "unit": "mV"}
